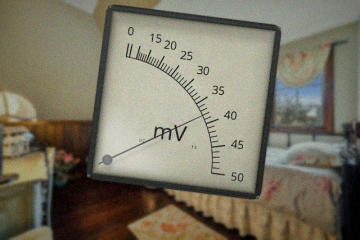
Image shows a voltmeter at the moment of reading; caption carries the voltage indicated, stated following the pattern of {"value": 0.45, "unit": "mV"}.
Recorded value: {"value": 38, "unit": "mV"}
